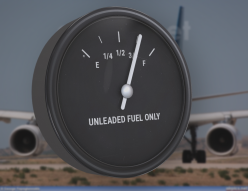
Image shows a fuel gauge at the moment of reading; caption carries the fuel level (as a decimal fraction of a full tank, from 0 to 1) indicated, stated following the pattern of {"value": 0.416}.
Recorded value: {"value": 0.75}
